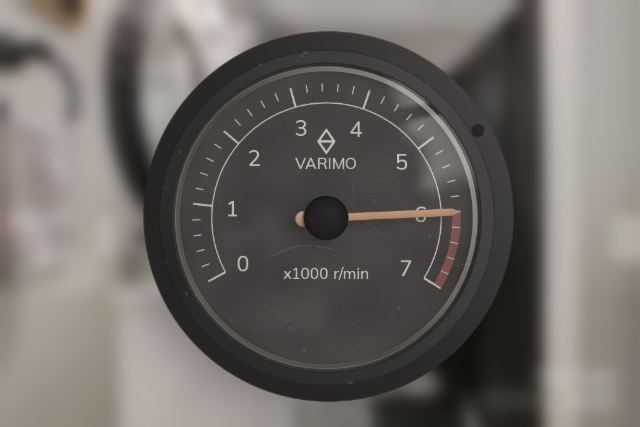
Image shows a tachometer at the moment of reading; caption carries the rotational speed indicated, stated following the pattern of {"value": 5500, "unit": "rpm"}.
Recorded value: {"value": 6000, "unit": "rpm"}
